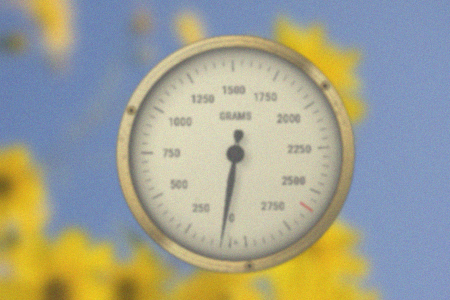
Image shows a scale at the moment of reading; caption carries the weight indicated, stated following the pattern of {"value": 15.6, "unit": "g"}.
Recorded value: {"value": 50, "unit": "g"}
